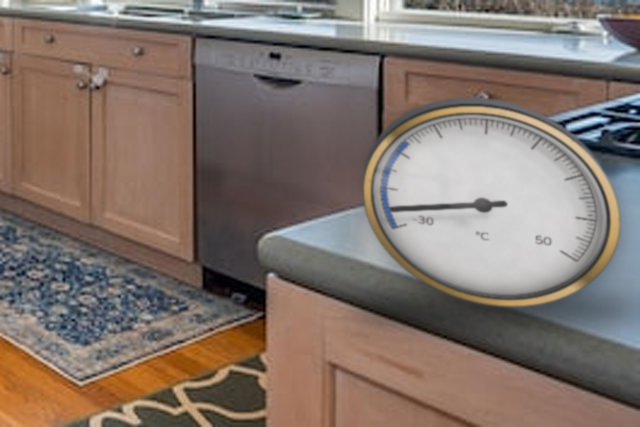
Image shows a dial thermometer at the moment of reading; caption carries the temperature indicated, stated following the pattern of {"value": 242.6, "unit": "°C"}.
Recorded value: {"value": -25, "unit": "°C"}
